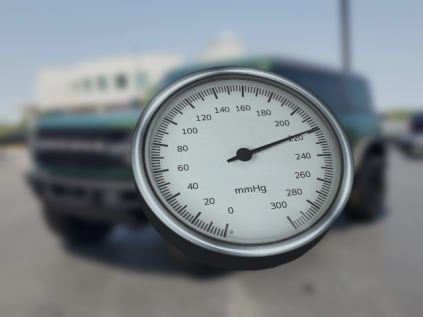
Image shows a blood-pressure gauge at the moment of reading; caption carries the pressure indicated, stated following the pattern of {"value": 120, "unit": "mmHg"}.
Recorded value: {"value": 220, "unit": "mmHg"}
